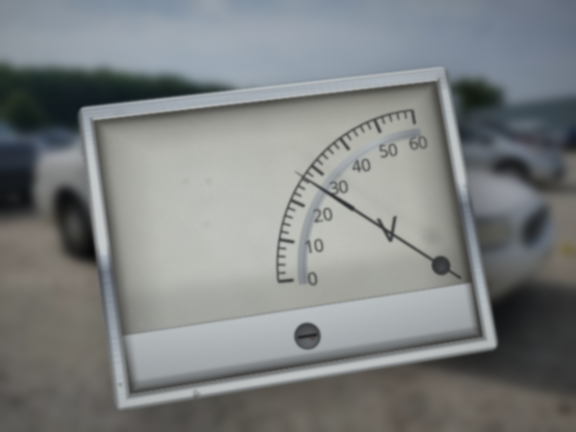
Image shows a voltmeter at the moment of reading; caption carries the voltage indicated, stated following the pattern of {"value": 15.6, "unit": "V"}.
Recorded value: {"value": 26, "unit": "V"}
